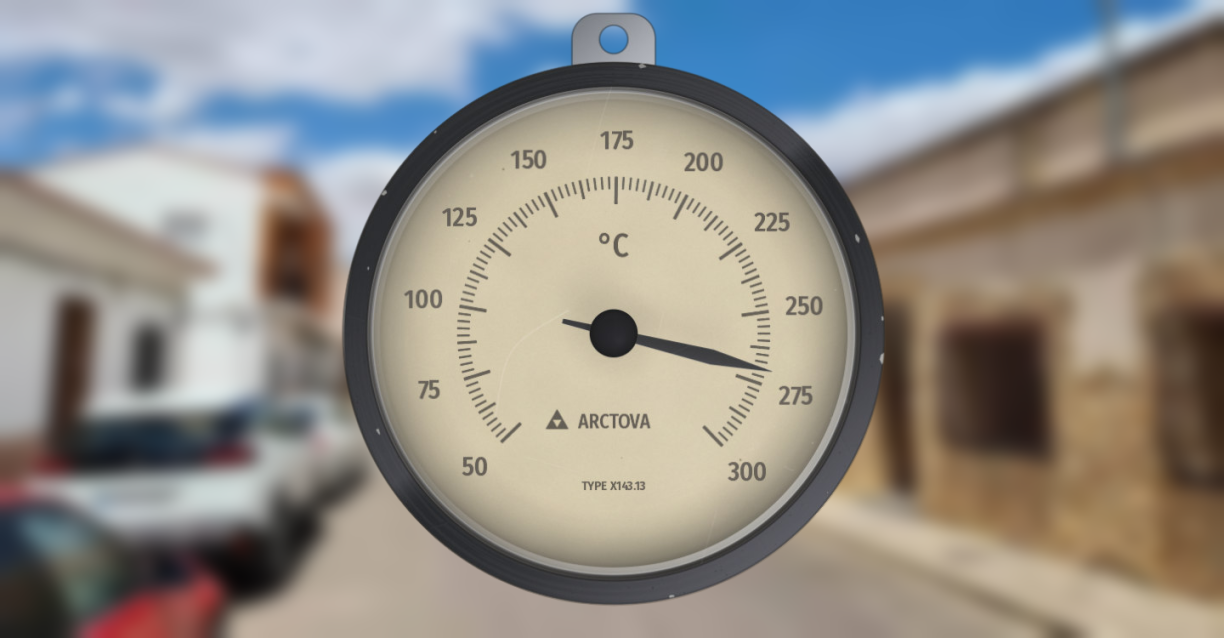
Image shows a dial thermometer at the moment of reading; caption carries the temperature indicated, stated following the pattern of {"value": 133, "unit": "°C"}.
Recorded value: {"value": 270, "unit": "°C"}
